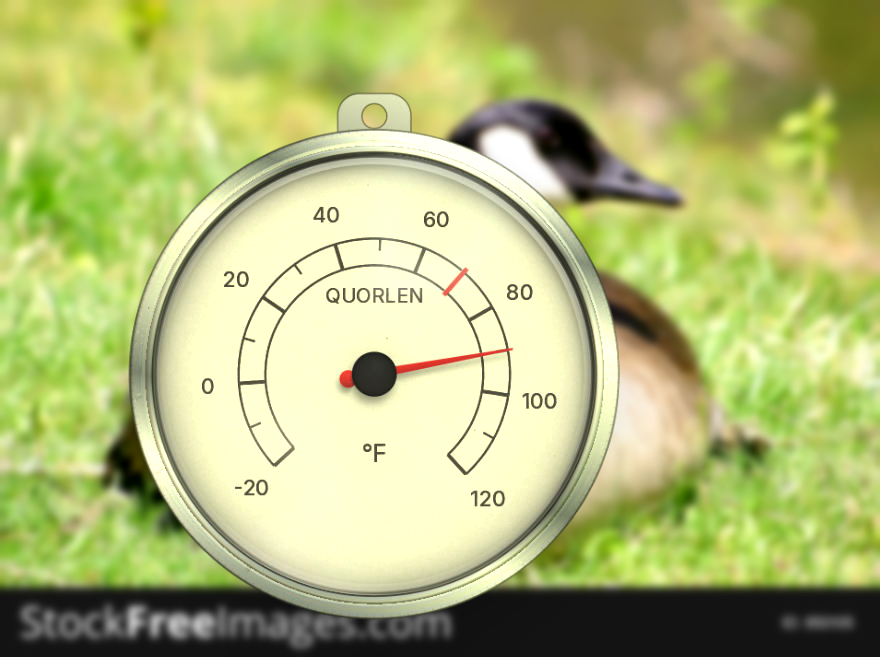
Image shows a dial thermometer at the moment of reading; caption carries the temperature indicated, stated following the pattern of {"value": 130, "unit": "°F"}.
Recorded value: {"value": 90, "unit": "°F"}
